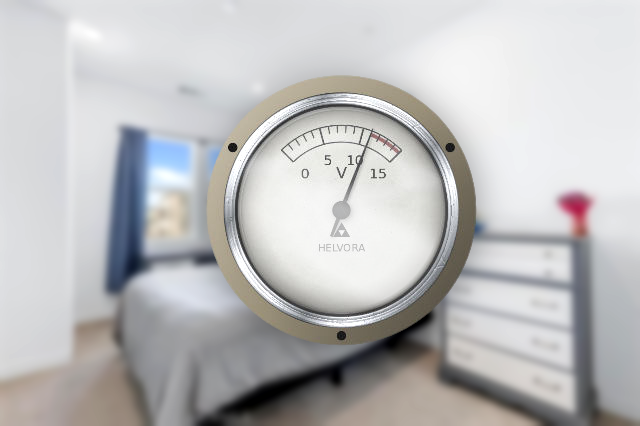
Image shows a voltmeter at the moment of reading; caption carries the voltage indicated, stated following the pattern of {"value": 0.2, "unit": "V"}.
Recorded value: {"value": 11, "unit": "V"}
